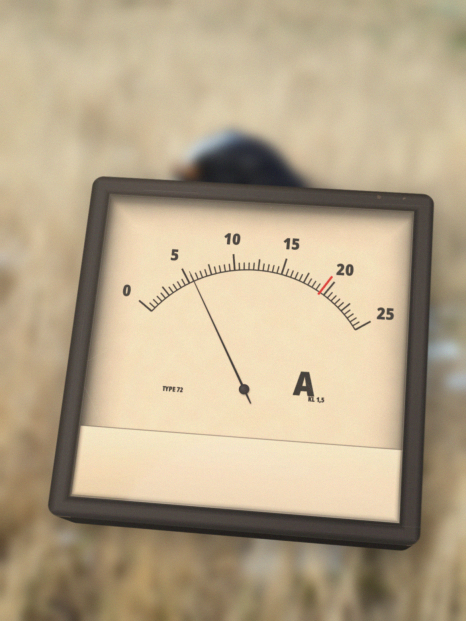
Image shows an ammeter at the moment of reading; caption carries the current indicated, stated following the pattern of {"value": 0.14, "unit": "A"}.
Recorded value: {"value": 5.5, "unit": "A"}
